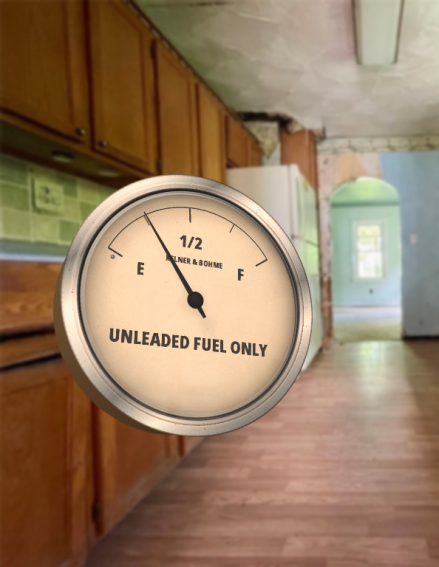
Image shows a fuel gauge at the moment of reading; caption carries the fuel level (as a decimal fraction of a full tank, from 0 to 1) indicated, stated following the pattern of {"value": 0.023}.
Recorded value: {"value": 0.25}
